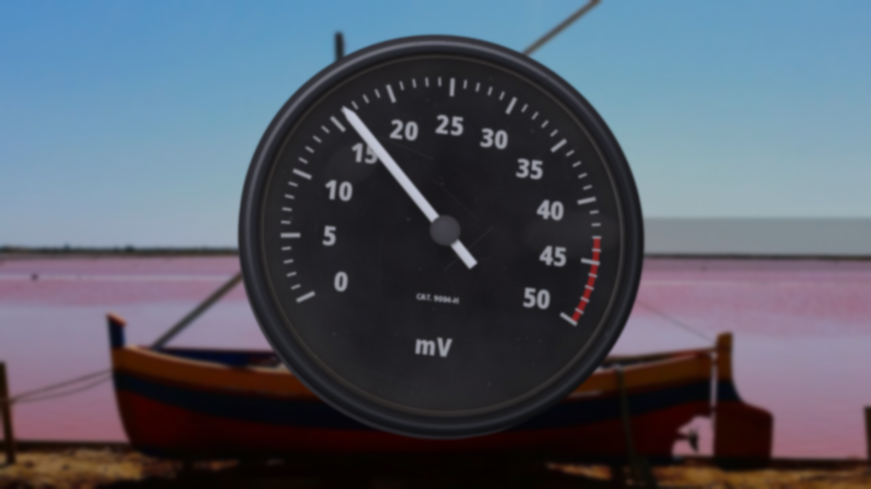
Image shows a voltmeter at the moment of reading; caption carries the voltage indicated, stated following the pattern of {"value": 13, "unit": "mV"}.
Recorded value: {"value": 16, "unit": "mV"}
